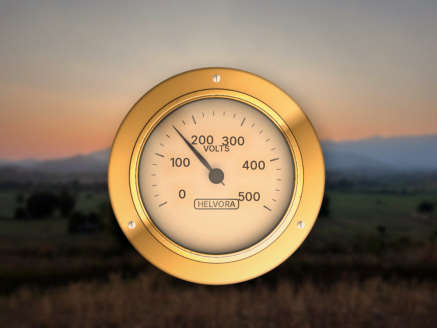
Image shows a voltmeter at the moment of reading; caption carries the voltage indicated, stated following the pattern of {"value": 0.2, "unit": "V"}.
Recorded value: {"value": 160, "unit": "V"}
